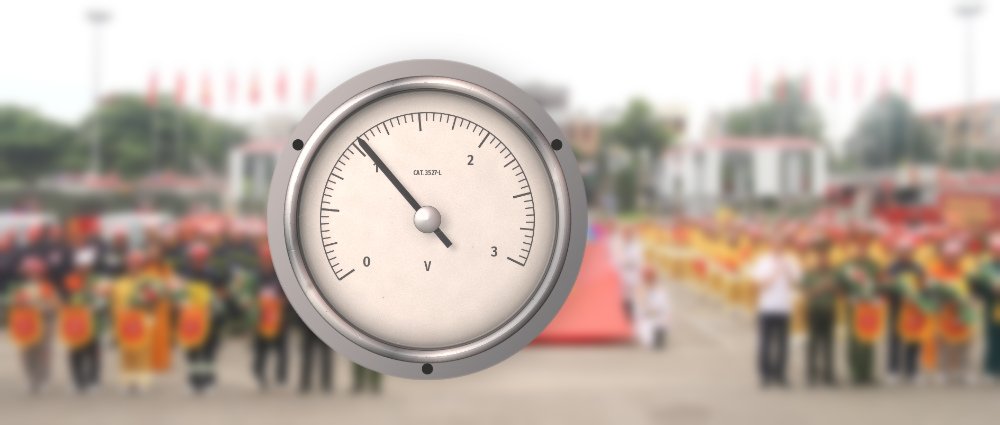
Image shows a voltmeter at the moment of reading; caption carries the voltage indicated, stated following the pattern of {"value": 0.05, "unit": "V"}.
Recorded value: {"value": 1.05, "unit": "V"}
